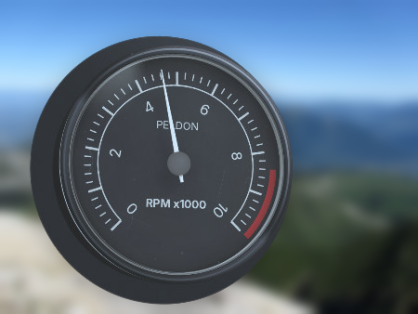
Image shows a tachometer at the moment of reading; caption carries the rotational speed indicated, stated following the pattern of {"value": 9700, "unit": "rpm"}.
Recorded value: {"value": 4600, "unit": "rpm"}
